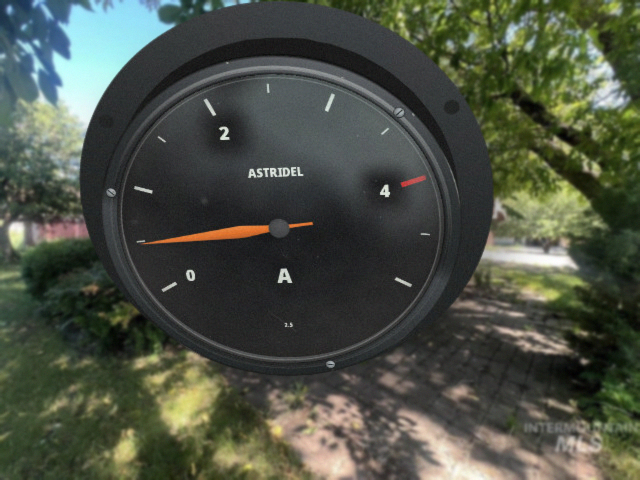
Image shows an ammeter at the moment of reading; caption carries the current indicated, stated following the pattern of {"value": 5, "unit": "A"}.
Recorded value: {"value": 0.5, "unit": "A"}
